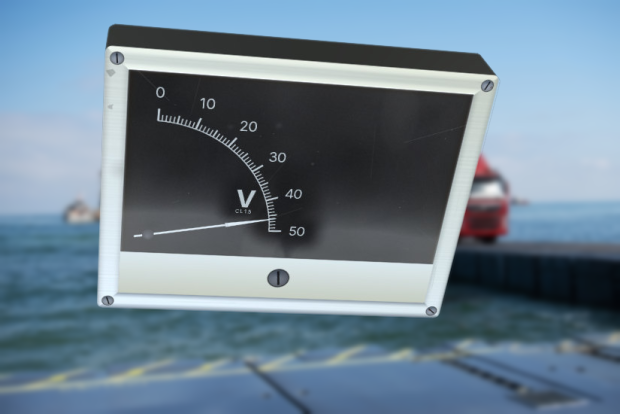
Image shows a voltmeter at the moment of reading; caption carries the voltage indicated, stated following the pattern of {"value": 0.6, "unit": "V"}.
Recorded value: {"value": 45, "unit": "V"}
